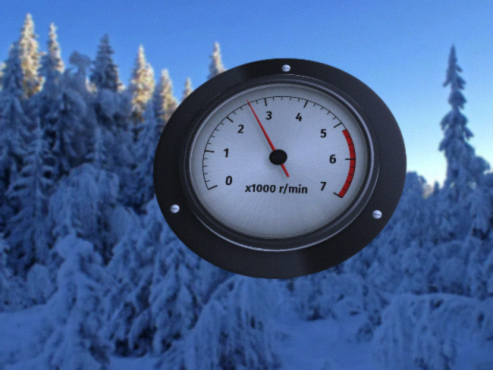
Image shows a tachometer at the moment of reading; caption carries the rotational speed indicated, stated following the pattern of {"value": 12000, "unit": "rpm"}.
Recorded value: {"value": 2600, "unit": "rpm"}
